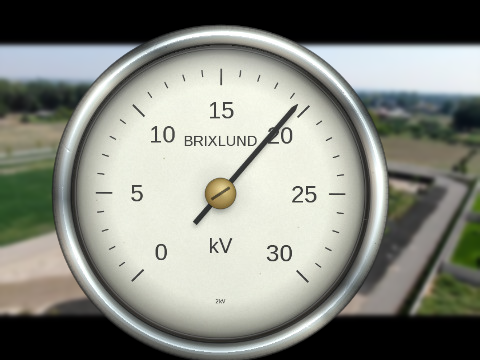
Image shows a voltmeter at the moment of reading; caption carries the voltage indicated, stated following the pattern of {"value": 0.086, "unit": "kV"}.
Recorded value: {"value": 19.5, "unit": "kV"}
